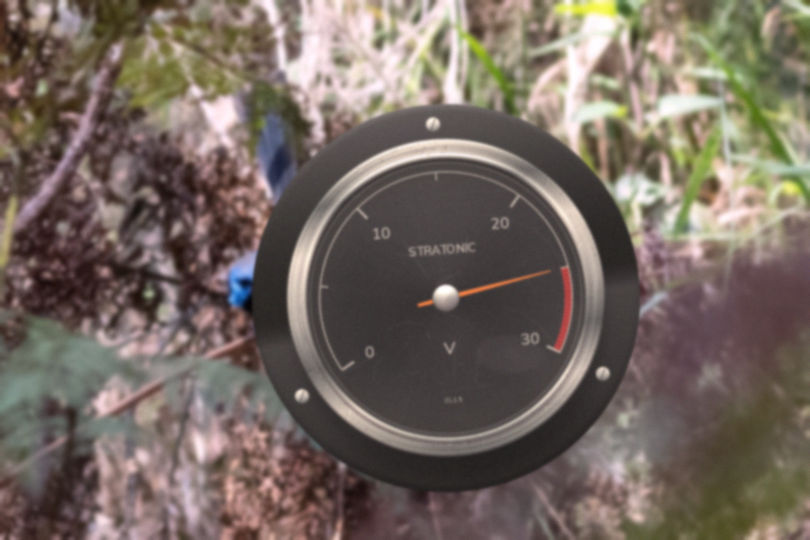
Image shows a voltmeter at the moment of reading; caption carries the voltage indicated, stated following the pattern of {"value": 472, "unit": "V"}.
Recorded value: {"value": 25, "unit": "V"}
